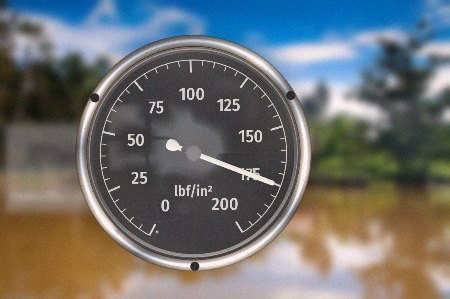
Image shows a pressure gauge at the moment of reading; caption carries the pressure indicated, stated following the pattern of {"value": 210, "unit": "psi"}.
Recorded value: {"value": 175, "unit": "psi"}
